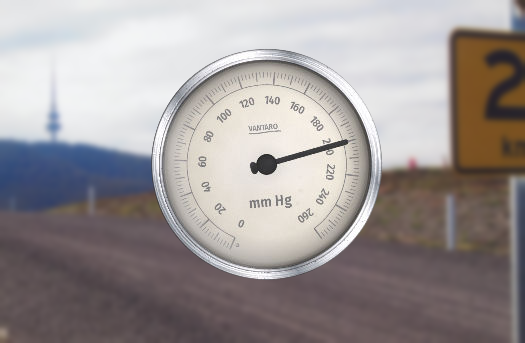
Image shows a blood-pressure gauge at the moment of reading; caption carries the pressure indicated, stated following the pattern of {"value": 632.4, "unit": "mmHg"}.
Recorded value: {"value": 200, "unit": "mmHg"}
